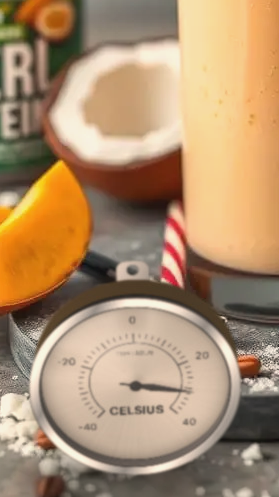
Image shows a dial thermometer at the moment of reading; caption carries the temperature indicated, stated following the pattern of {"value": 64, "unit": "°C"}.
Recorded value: {"value": 30, "unit": "°C"}
